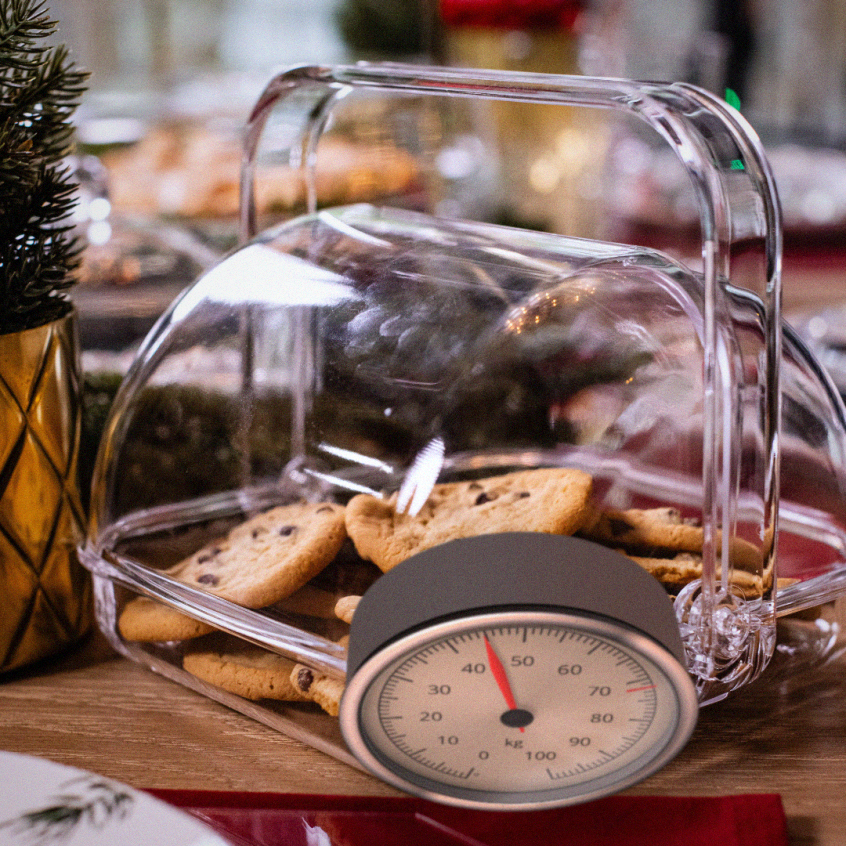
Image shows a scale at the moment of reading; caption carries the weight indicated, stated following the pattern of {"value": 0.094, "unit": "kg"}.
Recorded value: {"value": 45, "unit": "kg"}
